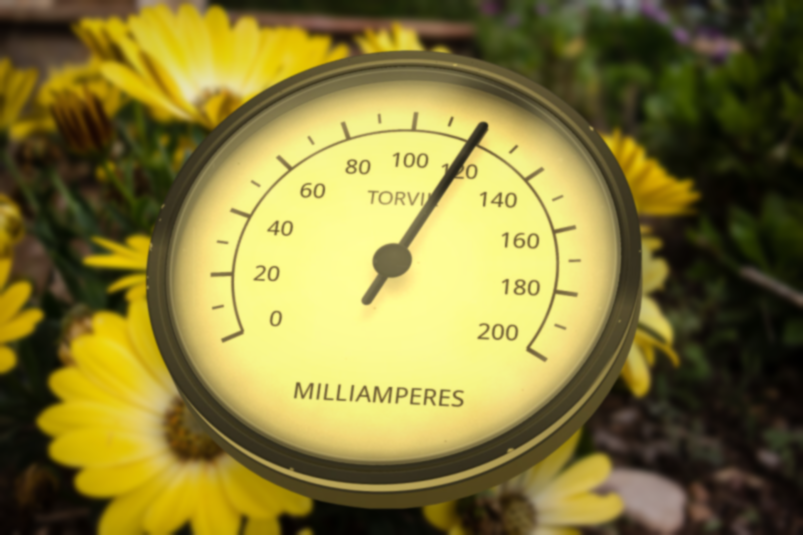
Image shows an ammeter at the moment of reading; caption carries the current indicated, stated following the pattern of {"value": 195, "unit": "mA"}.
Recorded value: {"value": 120, "unit": "mA"}
